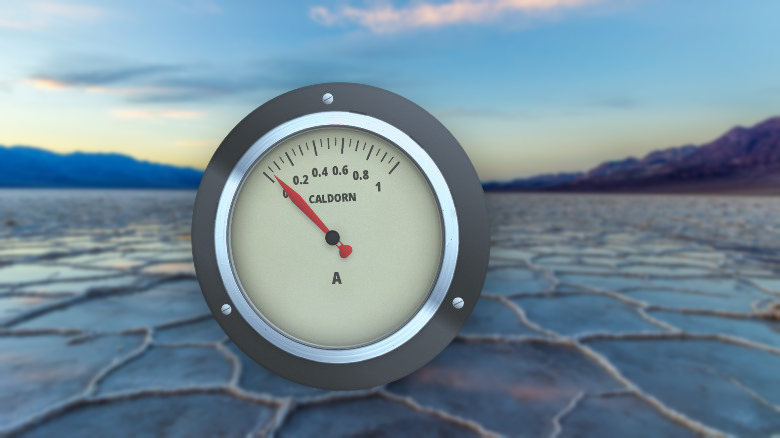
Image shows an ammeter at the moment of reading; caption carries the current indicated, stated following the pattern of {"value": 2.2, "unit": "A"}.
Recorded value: {"value": 0.05, "unit": "A"}
